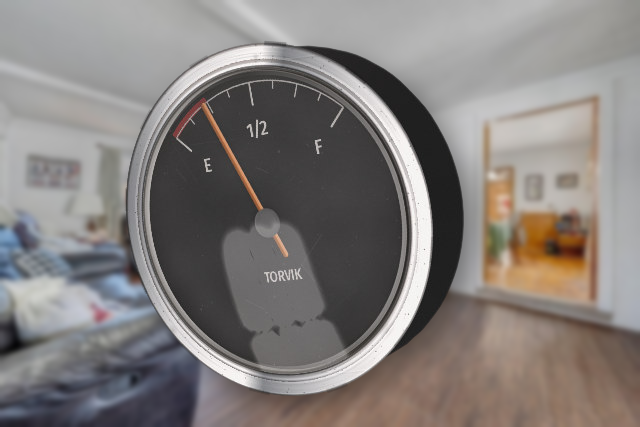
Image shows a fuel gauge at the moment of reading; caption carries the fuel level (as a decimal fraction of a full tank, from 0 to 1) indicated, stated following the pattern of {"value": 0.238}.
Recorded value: {"value": 0.25}
